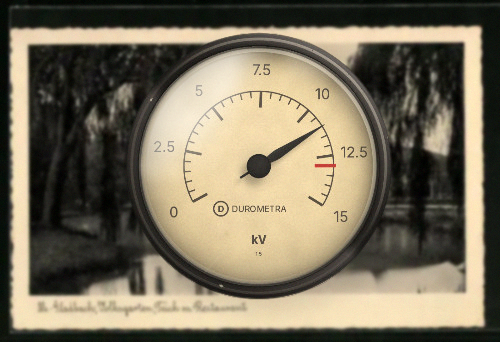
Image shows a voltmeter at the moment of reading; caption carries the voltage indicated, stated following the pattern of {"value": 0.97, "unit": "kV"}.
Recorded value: {"value": 11, "unit": "kV"}
